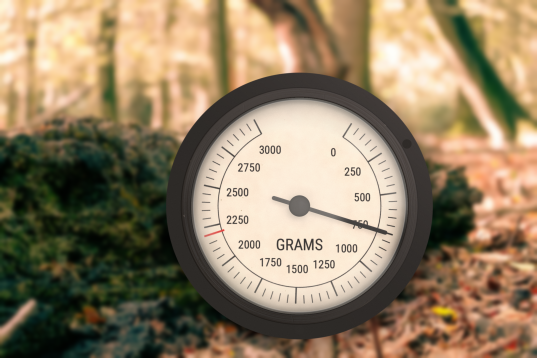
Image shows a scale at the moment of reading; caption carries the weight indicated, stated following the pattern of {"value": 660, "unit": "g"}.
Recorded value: {"value": 750, "unit": "g"}
